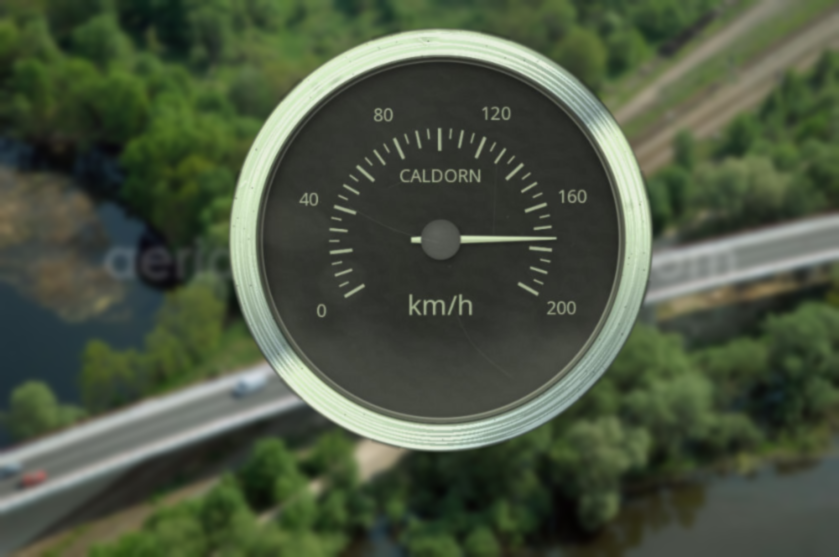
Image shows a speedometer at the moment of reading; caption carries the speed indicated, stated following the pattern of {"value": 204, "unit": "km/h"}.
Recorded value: {"value": 175, "unit": "km/h"}
